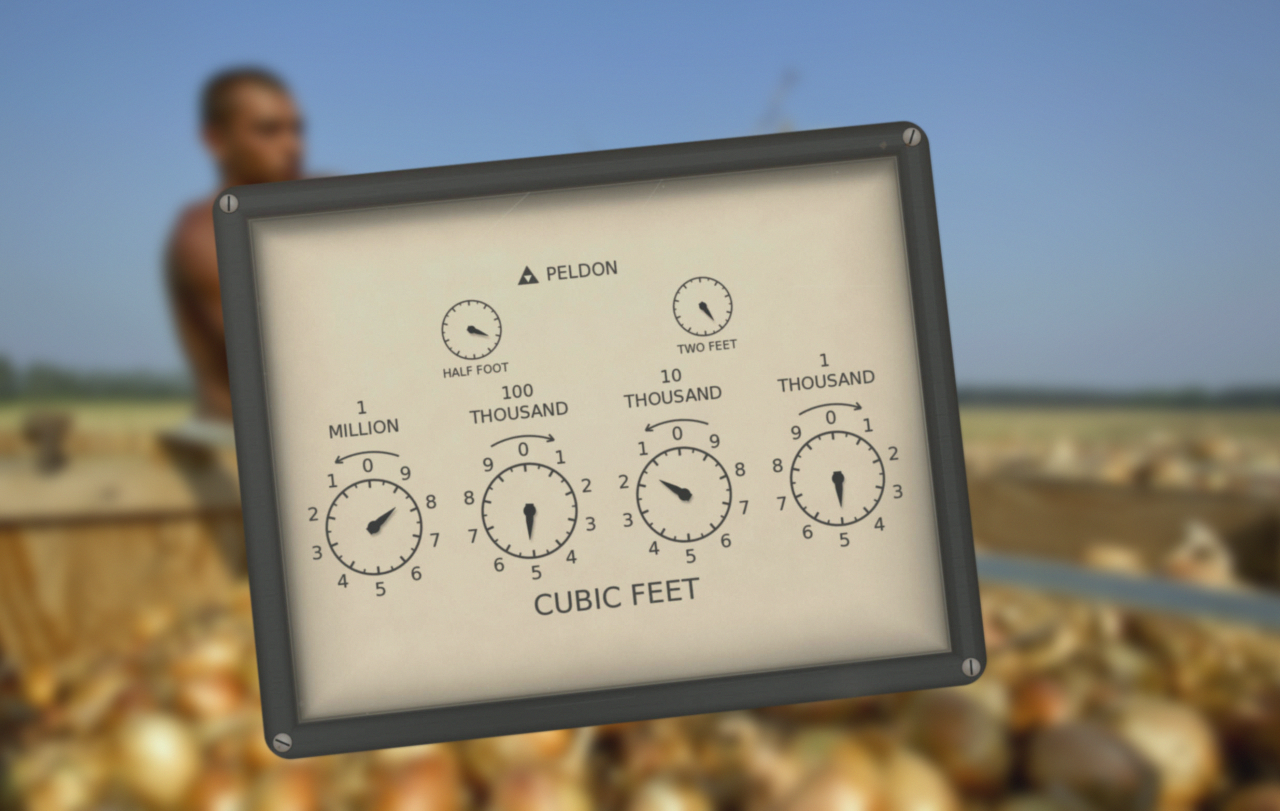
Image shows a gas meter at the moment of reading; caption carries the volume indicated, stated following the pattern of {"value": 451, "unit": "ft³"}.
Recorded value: {"value": 851500, "unit": "ft³"}
